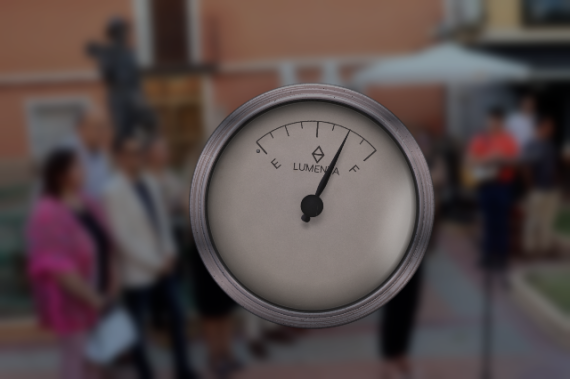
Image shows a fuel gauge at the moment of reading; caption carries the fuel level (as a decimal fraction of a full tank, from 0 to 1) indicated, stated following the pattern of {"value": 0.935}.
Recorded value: {"value": 0.75}
